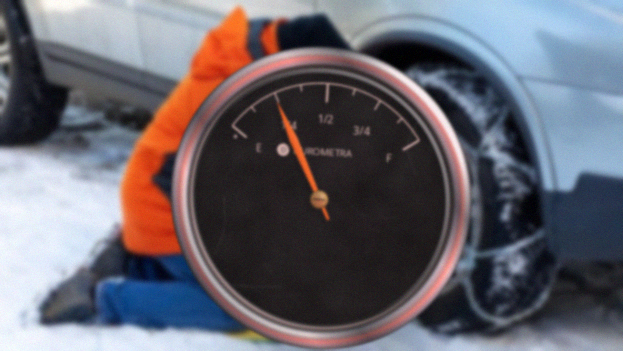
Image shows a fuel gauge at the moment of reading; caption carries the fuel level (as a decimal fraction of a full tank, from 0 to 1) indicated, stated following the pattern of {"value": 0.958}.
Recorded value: {"value": 0.25}
